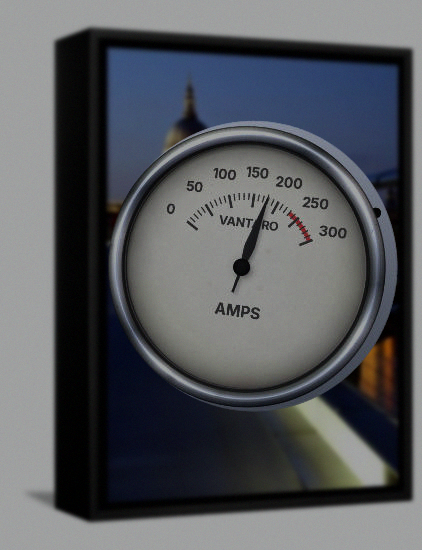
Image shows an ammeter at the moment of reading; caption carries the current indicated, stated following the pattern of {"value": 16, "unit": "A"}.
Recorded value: {"value": 180, "unit": "A"}
